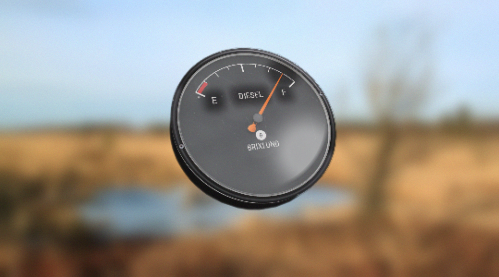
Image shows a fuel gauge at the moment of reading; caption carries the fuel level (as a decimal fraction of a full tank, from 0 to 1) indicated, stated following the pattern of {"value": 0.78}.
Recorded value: {"value": 0.875}
